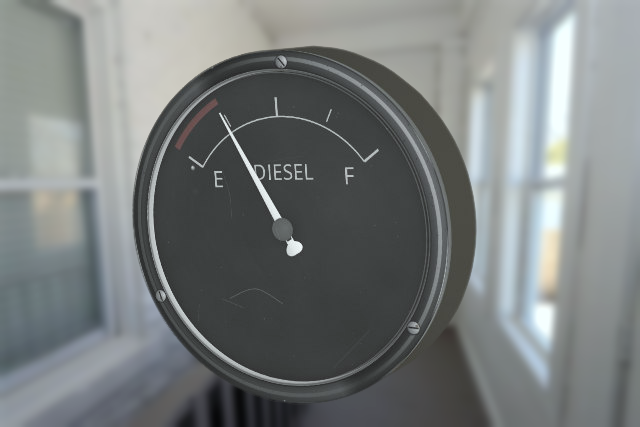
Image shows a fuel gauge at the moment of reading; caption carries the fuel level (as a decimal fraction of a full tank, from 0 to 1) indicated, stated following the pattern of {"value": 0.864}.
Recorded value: {"value": 0.25}
